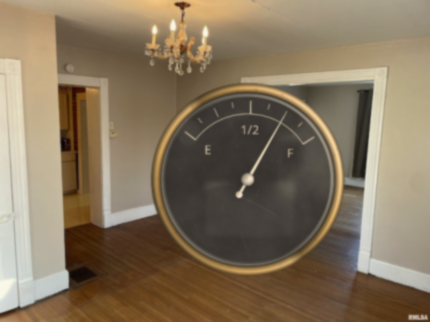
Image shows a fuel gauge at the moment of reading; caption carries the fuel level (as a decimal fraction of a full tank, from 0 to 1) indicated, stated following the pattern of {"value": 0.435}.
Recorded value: {"value": 0.75}
